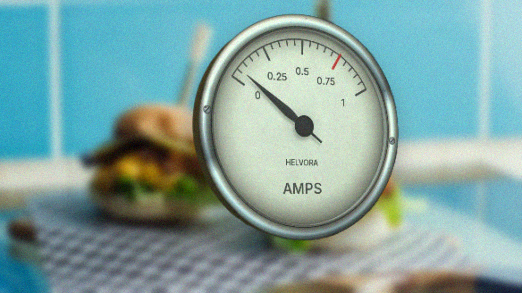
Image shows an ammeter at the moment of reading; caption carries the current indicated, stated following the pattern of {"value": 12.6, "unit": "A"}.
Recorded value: {"value": 0.05, "unit": "A"}
